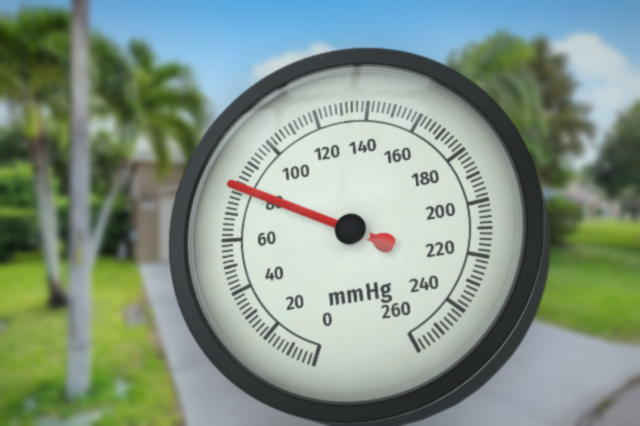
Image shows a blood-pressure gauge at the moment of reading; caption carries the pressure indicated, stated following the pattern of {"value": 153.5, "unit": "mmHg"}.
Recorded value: {"value": 80, "unit": "mmHg"}
